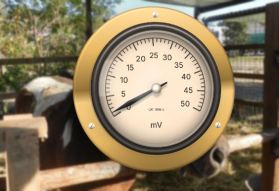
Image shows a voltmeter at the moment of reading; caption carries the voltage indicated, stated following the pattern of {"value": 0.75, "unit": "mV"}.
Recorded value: {"value": 1, "unit": "mV"}
